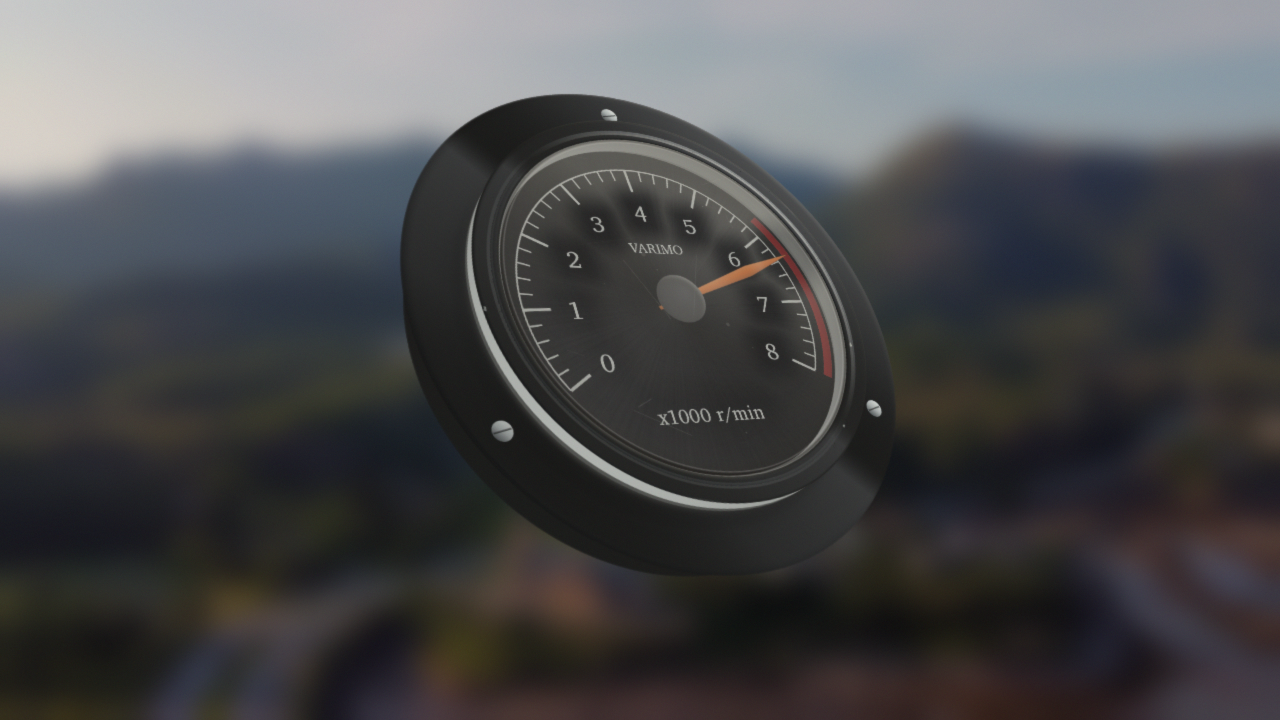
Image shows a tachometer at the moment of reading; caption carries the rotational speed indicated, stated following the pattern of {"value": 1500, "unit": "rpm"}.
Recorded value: {"value": 6400, "unit": "rpm"}
